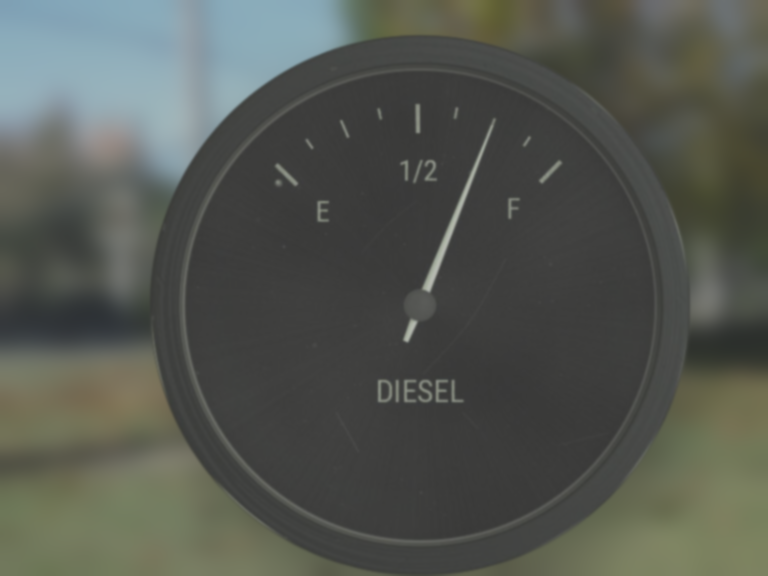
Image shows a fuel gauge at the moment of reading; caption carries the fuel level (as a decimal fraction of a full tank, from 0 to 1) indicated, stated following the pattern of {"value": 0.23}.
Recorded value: {"value": 0.75}
